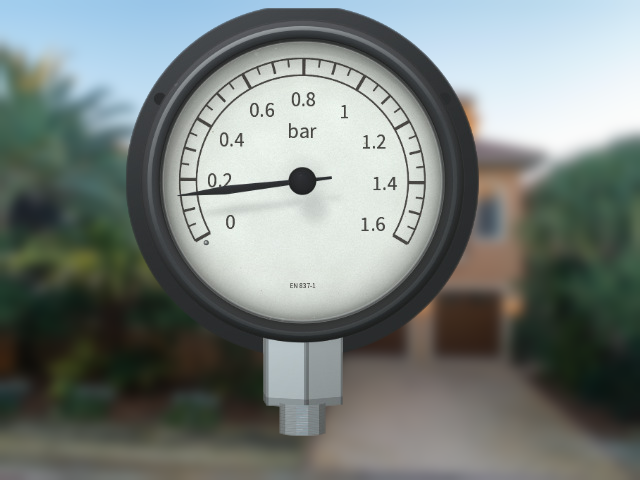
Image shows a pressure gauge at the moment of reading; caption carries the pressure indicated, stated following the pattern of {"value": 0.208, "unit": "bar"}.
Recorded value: {"value": 0.15, "unit": "bar"}
